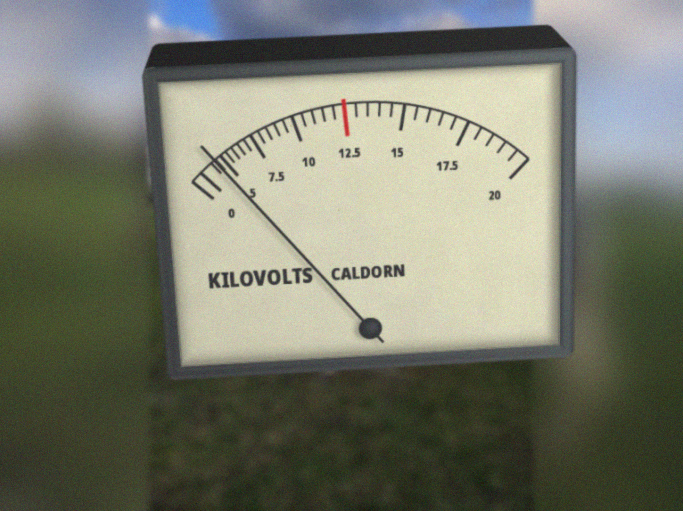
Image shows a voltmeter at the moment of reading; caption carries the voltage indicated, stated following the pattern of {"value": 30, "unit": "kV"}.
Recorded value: {"value": 4.5, "unit": "kV"}
